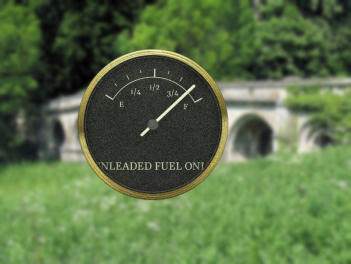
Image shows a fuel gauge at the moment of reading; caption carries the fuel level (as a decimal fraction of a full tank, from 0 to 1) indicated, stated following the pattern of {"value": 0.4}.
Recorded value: {"value": 0.875}
